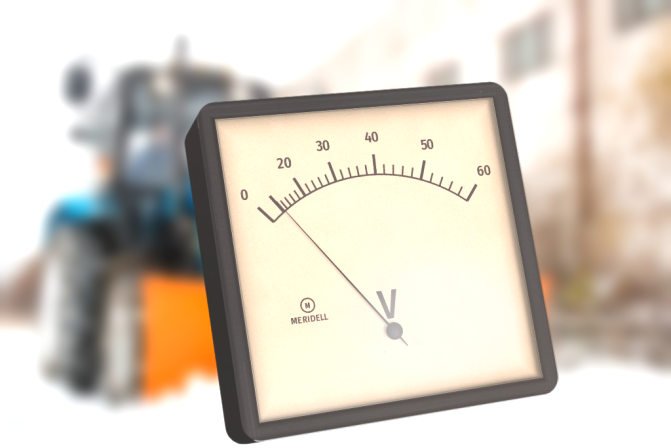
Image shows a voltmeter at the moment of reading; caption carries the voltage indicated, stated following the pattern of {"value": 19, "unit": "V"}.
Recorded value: {"value": 10, "unit": "V"}
